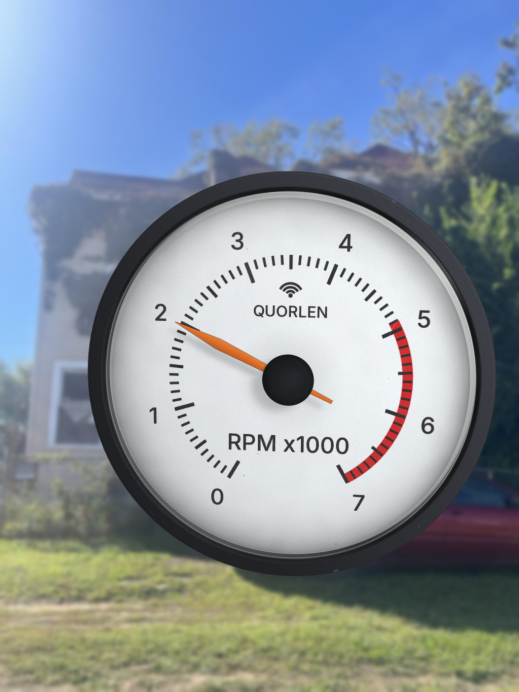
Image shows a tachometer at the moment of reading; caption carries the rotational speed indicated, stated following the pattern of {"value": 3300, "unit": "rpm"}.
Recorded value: {"value": 2000, "unit": "rpm"}
